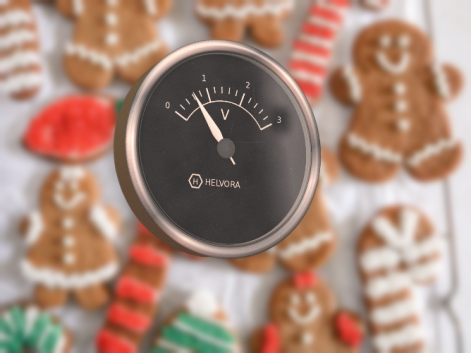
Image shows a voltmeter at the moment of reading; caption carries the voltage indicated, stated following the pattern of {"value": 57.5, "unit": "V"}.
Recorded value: {"value": 0.6, "unit": "V"}
